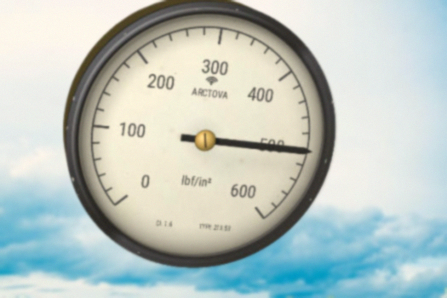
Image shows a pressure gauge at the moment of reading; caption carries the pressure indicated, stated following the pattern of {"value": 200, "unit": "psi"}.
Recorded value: {"value": 500, "unit": "psi"}
